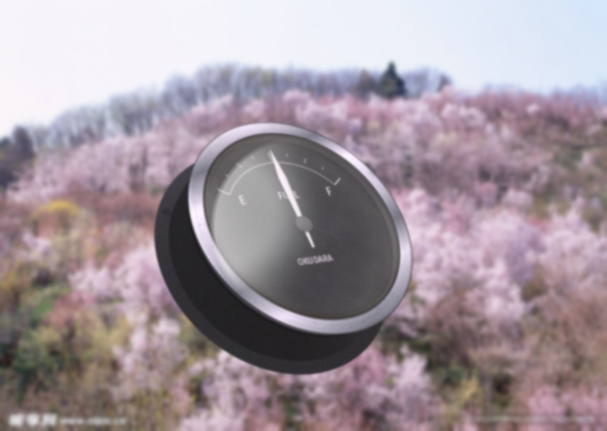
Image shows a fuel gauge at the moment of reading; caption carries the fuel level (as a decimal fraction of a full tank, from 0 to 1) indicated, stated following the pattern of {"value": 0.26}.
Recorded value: {"value": 0.5}
